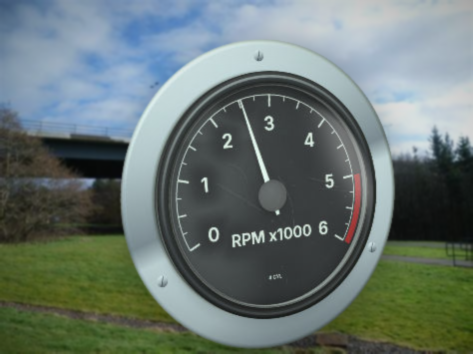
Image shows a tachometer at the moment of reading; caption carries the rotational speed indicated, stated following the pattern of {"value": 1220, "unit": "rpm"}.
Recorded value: {"value": 2500, "unit": "rpm"}
